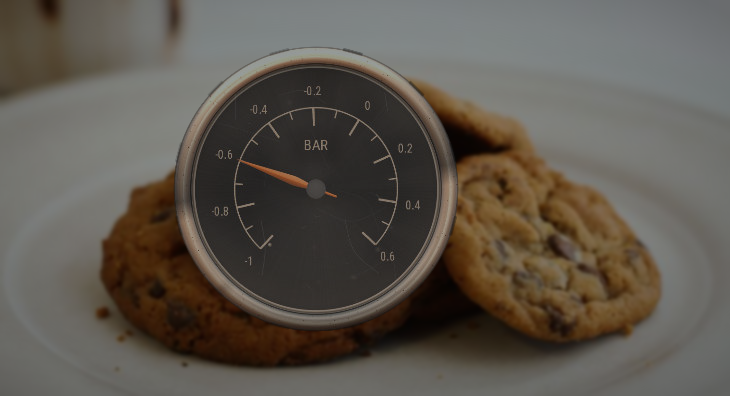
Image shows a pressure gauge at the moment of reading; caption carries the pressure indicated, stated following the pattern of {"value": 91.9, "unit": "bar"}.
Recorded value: {"value": -0.6, "unit": "bar"}
